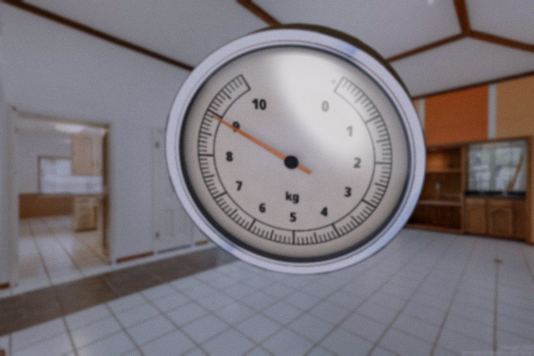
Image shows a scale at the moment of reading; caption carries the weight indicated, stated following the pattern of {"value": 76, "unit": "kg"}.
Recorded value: {"value": 9, "unit": "kg"}
